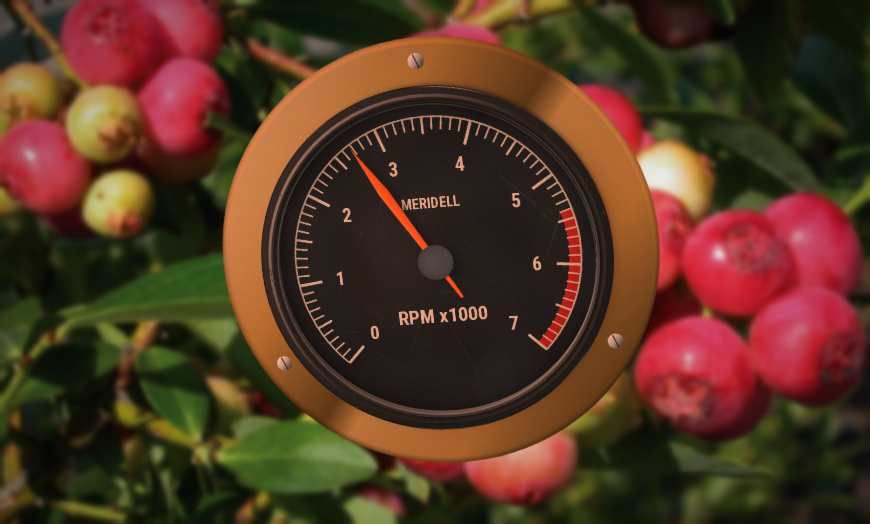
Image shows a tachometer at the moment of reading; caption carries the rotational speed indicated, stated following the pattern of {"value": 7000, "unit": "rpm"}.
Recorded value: {"value": 2700, "unit": "rpm"}
